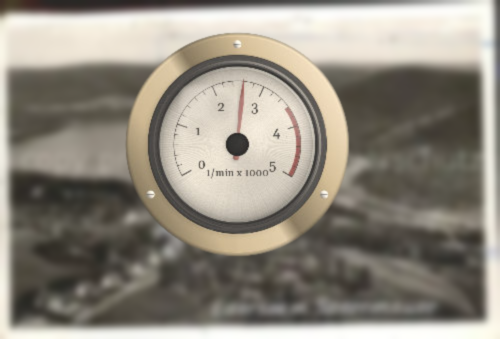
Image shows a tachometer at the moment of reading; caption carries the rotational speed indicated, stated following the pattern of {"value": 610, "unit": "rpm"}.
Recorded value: {"value": 2600, "unit": "rpm"}
